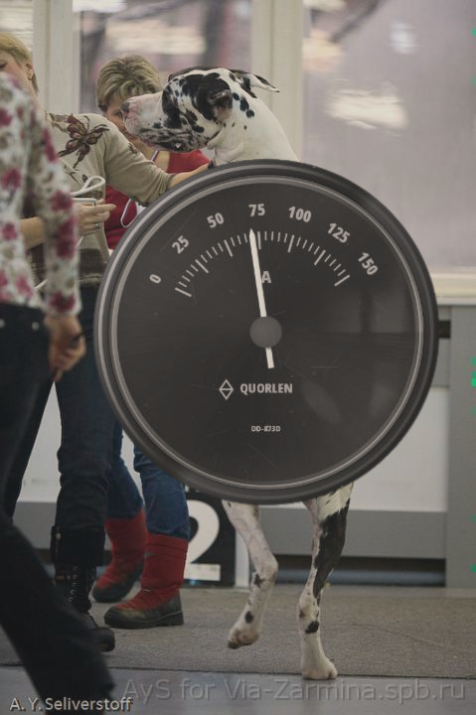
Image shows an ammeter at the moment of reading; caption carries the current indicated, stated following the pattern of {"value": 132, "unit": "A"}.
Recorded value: {"value": 70, "unit": "A"}
